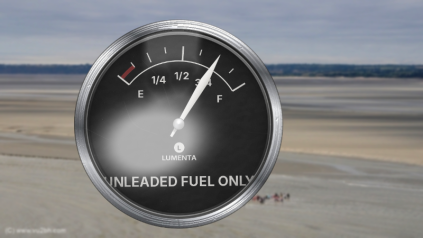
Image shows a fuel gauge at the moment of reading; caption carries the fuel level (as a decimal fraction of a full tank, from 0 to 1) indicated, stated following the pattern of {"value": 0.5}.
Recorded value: {"value": 0.75}
